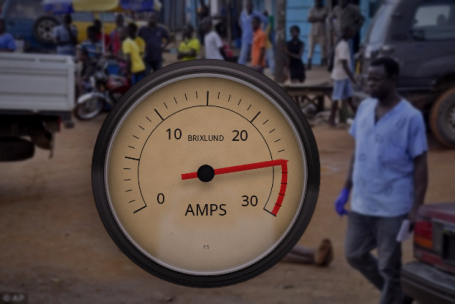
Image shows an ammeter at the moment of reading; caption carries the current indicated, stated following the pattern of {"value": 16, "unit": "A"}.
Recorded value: {"value": 25, "unit": "A"}
